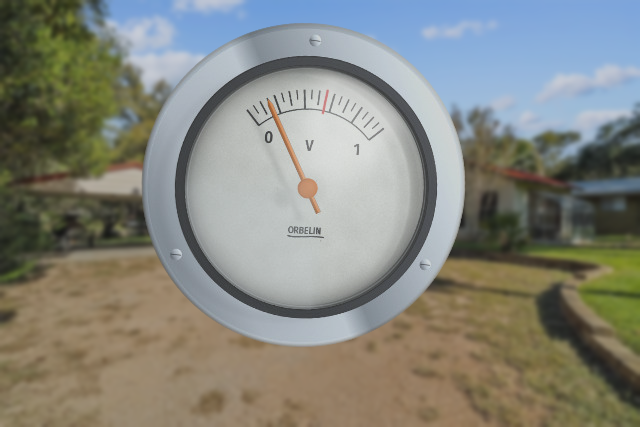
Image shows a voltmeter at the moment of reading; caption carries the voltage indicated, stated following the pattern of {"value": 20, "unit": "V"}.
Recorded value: {"value": 0.15, "unit": "V"}
